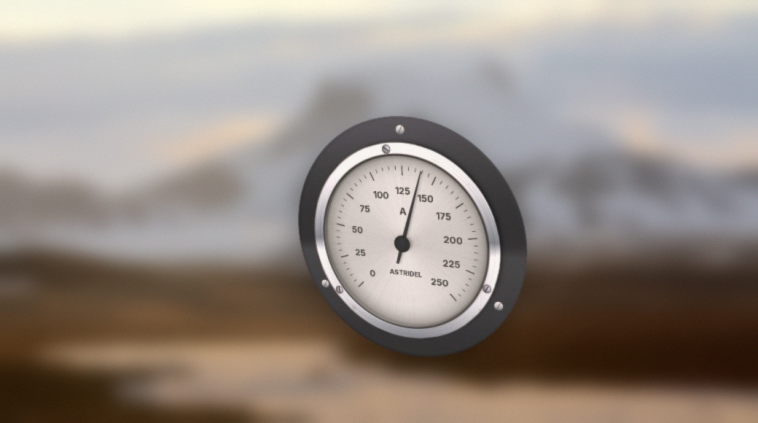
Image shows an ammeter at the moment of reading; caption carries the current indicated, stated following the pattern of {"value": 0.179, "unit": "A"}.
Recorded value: {"value": 140, "unit": "A"}
